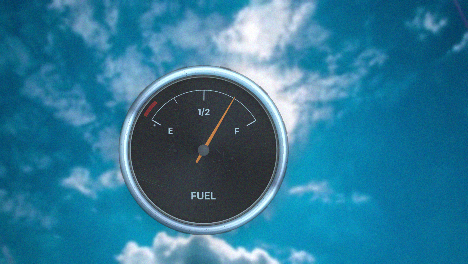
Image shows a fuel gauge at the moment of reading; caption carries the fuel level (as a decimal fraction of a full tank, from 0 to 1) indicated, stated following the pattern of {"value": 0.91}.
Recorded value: {"value": 0.75}
